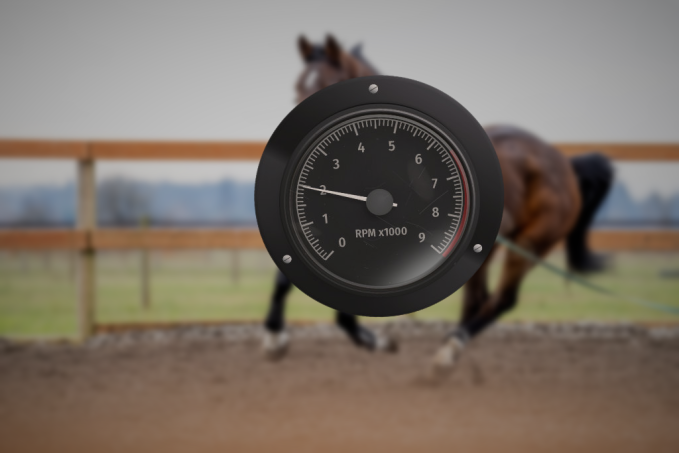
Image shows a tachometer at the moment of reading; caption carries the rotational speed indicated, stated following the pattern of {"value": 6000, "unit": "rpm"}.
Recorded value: {"value": 2000, "unit": "rpm"}
